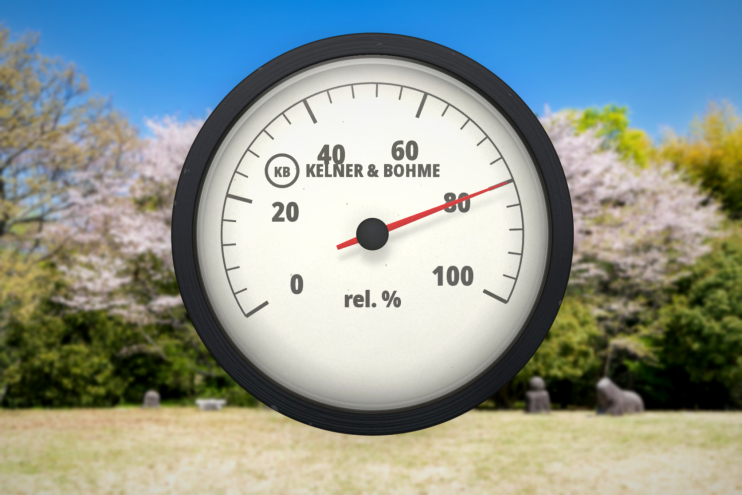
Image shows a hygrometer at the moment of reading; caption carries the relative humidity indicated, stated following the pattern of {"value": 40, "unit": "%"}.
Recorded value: {"value": 80, "unit": "%"}
